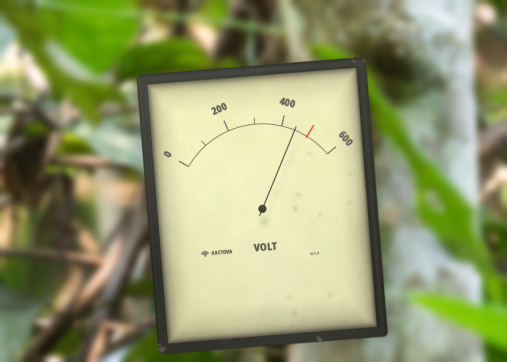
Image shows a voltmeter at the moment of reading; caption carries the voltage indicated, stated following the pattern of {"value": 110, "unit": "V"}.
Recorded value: {"value": 450, "unit": "V"}
